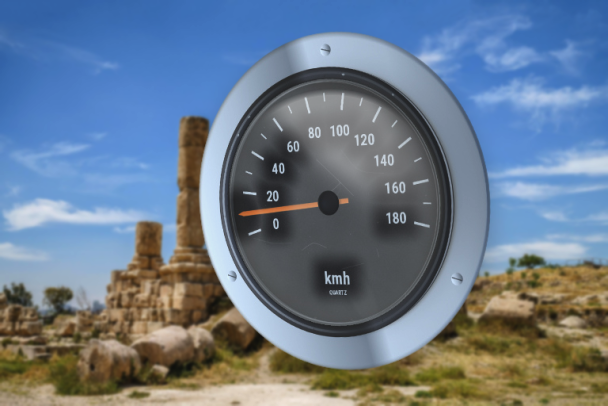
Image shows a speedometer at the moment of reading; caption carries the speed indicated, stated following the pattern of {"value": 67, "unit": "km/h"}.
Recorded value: {"value": 10, "unit": "km/h"}
